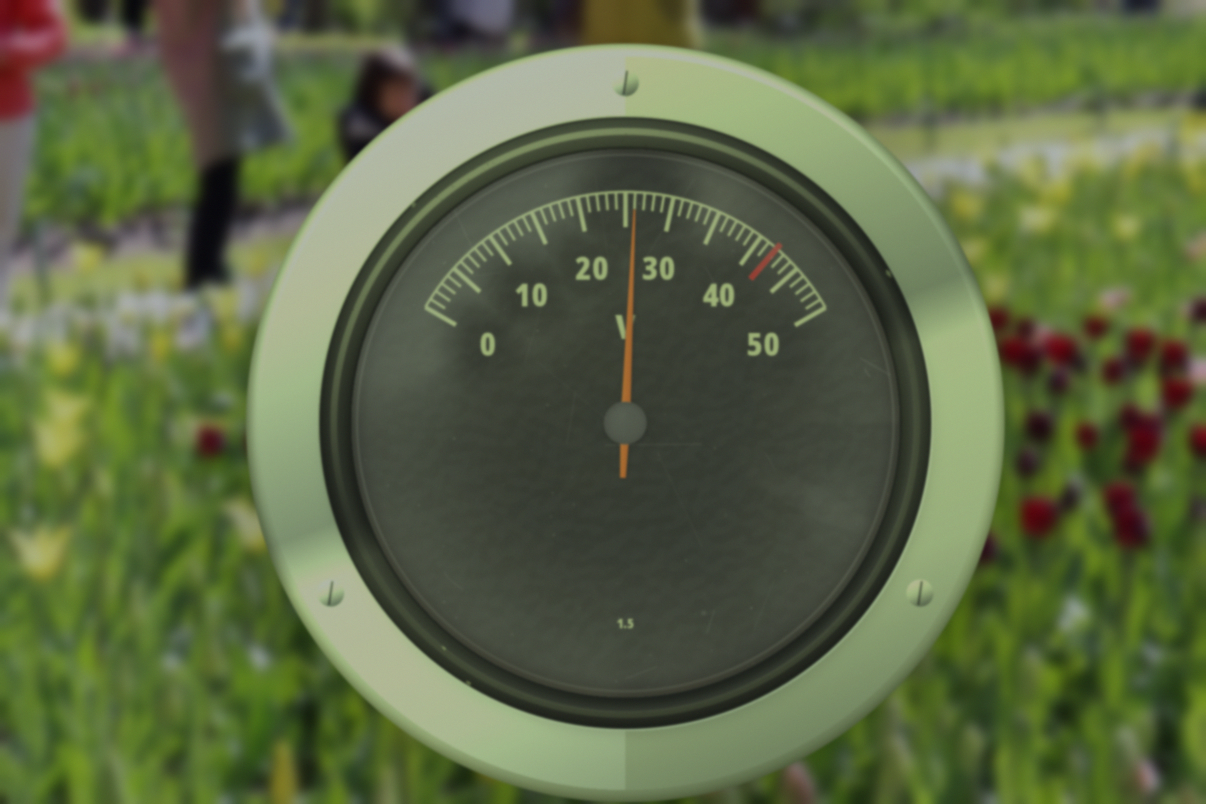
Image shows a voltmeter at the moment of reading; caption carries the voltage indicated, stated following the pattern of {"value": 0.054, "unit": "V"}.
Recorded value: {"value": 26, "unit": "V"}
